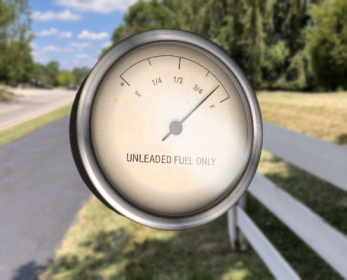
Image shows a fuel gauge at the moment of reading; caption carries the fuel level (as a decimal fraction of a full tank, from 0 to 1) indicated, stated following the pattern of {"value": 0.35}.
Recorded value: {"value": 0.875}
